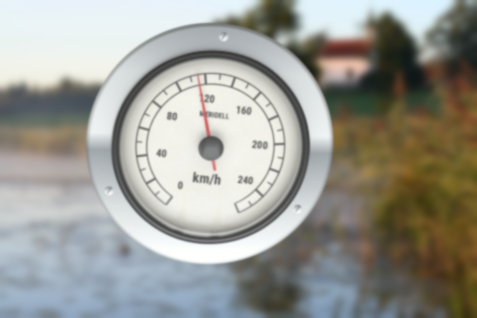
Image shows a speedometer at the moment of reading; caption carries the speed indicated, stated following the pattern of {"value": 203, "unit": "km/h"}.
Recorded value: {"value": 115, "unit": "km/h"}
